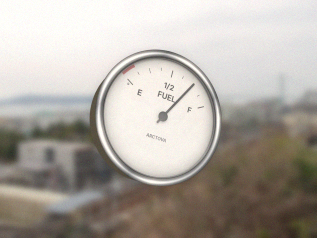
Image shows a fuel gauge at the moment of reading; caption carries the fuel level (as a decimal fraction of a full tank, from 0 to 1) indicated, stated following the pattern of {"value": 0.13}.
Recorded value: {"value": 0.75}
